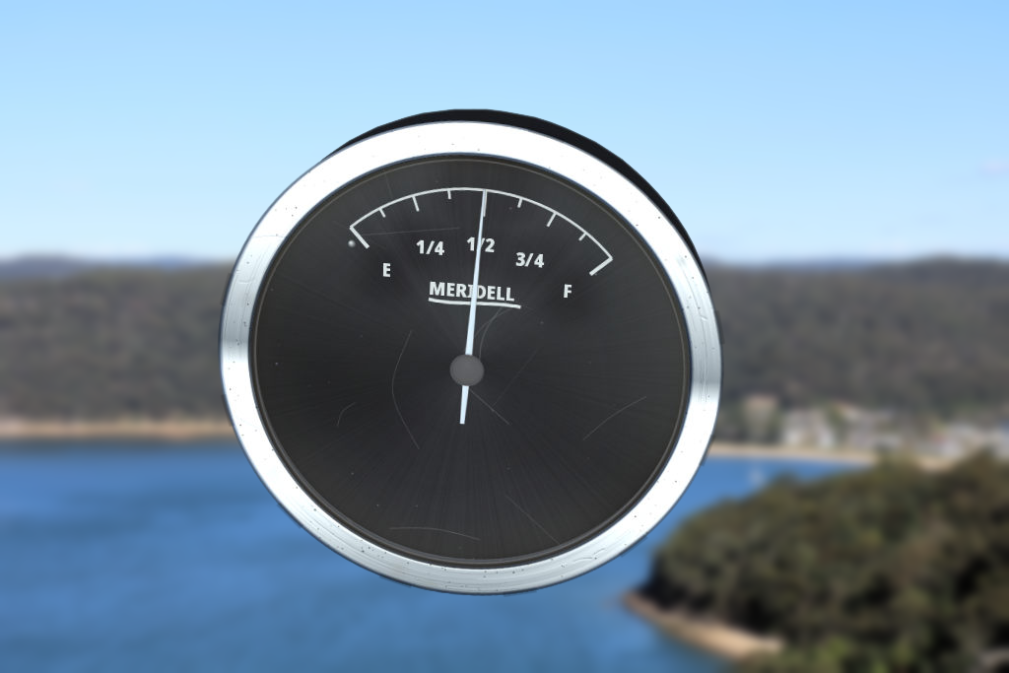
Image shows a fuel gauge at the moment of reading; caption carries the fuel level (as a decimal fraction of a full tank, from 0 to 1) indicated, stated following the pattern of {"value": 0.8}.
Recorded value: {"value": 0.5}
